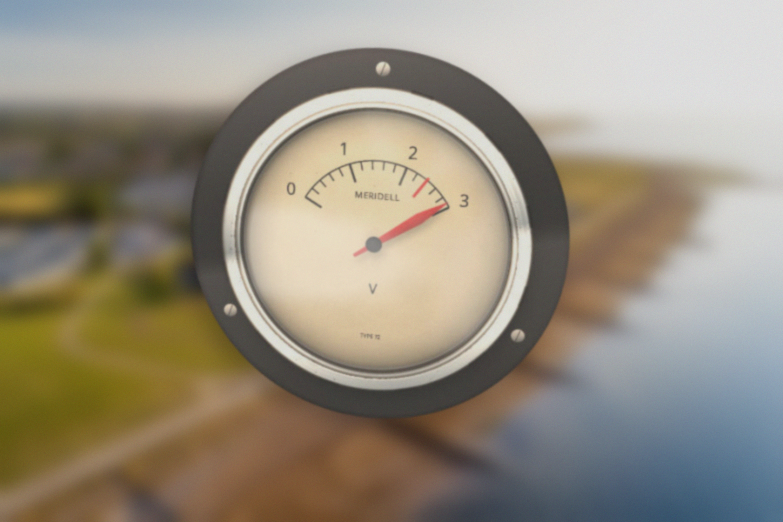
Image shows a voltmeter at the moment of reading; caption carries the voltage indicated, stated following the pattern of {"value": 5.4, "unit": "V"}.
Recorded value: {"value": 2.9, "unit": "V"}
